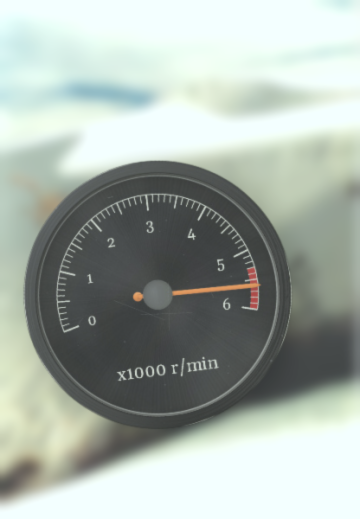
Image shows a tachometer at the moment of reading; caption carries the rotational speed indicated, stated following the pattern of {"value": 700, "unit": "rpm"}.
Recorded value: {"value": 5600, "unit": "rpm"}
